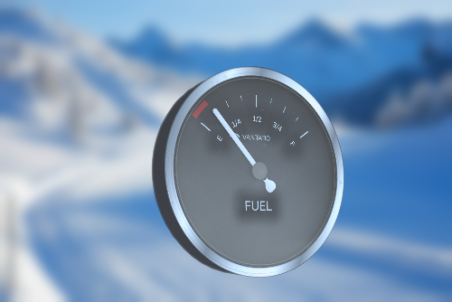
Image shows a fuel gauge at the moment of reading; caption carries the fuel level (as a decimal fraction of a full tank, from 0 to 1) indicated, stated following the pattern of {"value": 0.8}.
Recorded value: {"value": 0.125}
